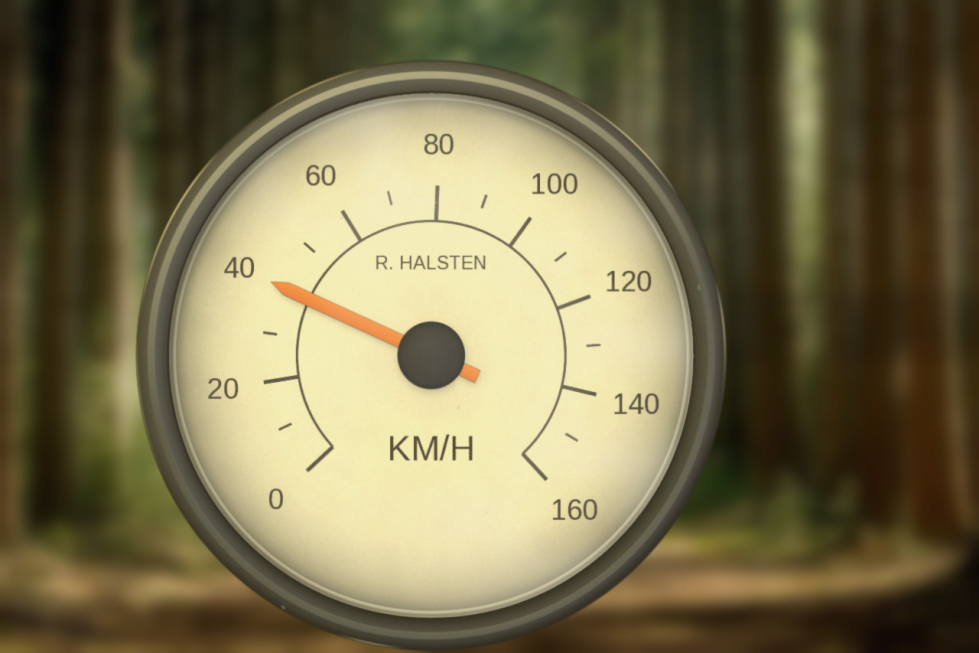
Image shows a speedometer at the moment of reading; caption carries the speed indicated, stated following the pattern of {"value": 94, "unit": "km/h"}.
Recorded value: {"value": 40, "unit": "km/h"}
